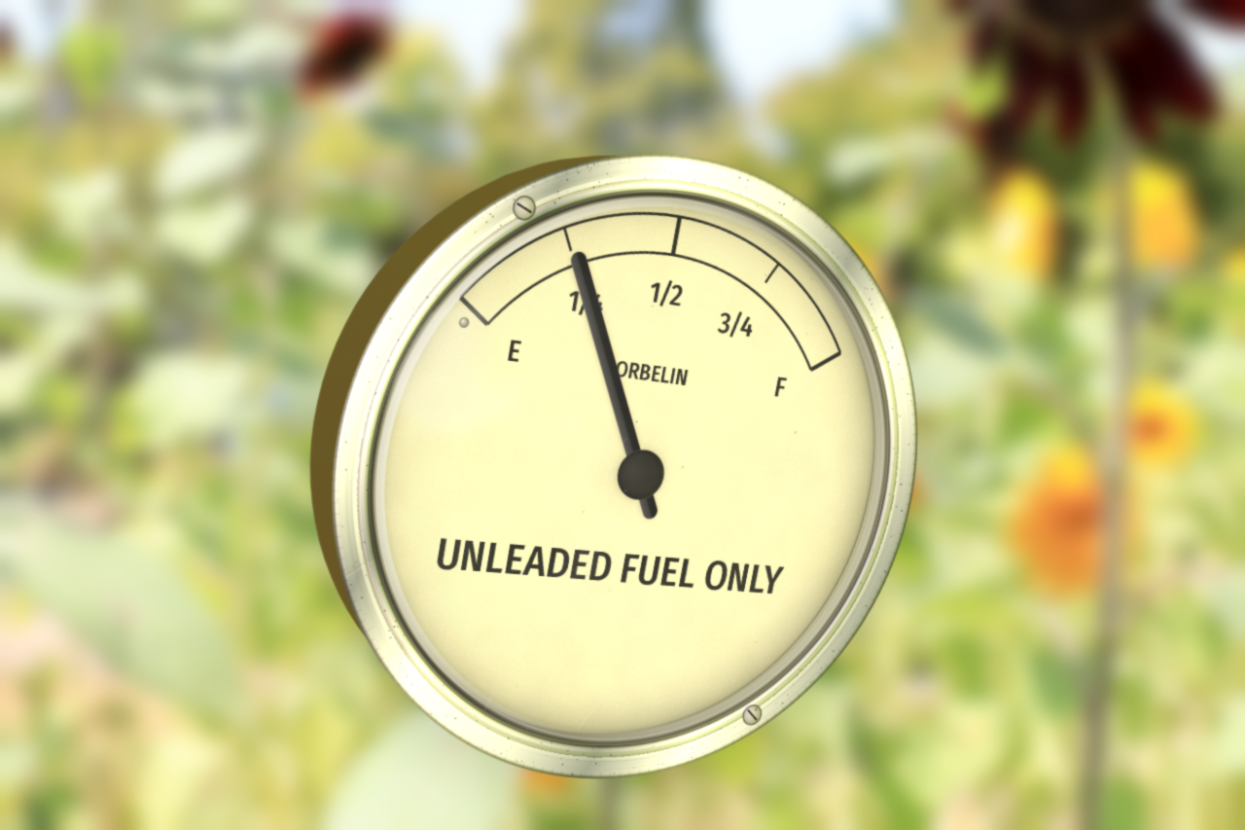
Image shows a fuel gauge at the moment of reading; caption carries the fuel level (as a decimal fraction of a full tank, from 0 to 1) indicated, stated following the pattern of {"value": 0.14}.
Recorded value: {"value": 0.25}
